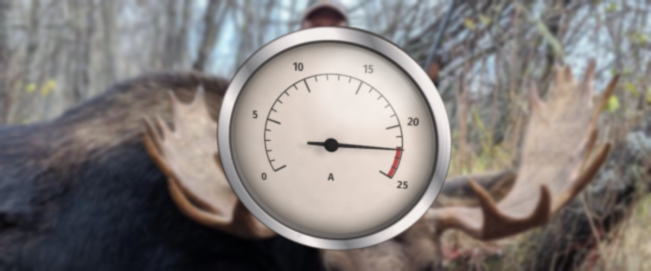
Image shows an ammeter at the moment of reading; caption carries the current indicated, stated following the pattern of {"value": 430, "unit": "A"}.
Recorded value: {"value": 22, "unit": "A"}
